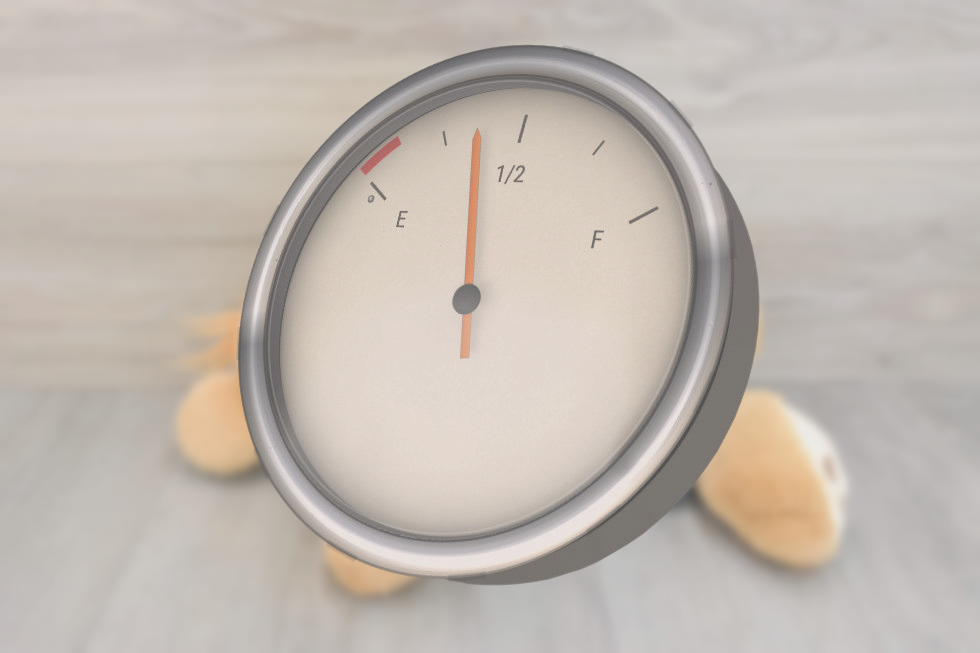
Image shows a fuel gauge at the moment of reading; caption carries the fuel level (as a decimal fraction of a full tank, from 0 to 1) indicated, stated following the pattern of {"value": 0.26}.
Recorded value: {"value": 0.375}
